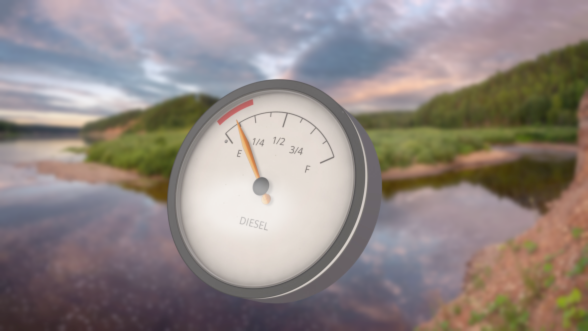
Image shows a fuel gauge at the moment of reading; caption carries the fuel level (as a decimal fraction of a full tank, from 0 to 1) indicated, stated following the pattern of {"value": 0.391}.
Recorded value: {"value": 0.125}
